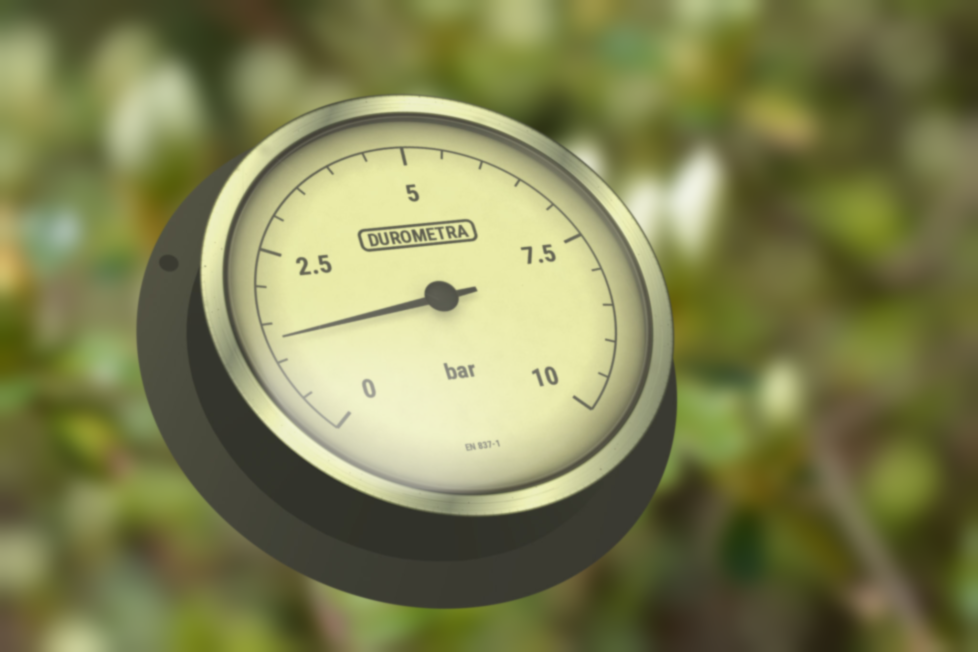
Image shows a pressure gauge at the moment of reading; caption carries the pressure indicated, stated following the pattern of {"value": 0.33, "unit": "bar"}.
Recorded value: {"value": 1.25, "unit": "bar"}
